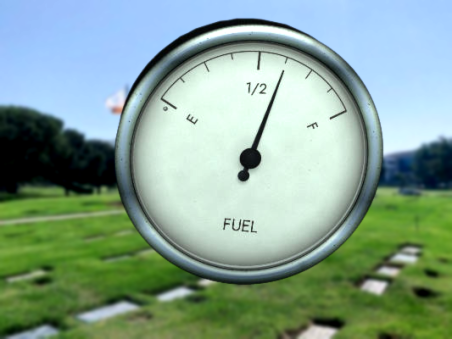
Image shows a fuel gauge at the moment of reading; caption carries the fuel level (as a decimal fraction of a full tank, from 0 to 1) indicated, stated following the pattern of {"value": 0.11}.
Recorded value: {"value": 0.625}
